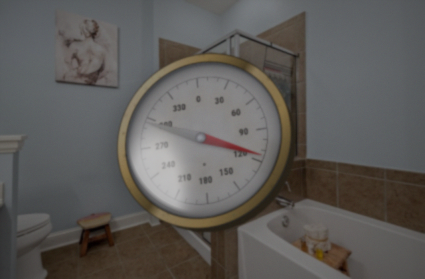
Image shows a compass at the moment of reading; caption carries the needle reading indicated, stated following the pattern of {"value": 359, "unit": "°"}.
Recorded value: {"value": 115, "unit": "°"}
